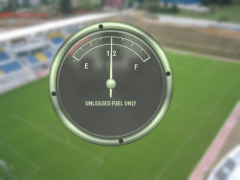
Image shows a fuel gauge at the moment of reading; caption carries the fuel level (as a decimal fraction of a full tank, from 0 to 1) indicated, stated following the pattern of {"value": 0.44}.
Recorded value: {"value": 0.5}
